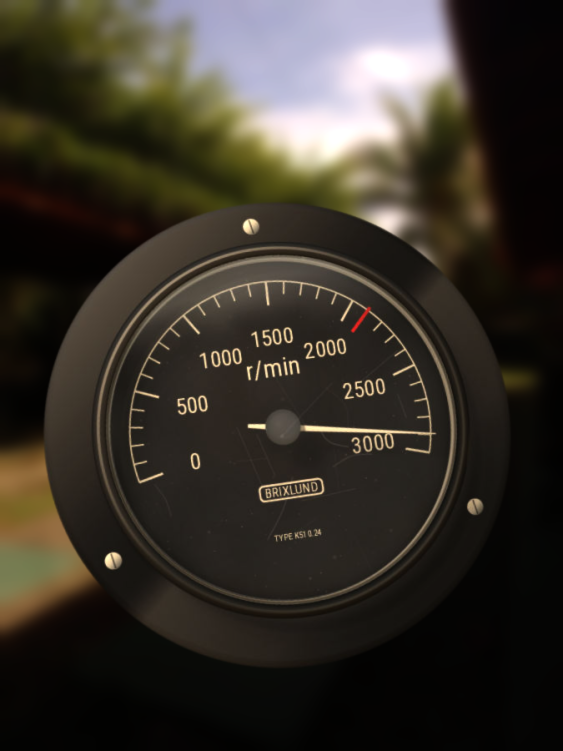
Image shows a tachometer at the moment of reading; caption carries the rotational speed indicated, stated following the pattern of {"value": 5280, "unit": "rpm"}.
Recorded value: {"value": 2900, "unit": "rpm"}
